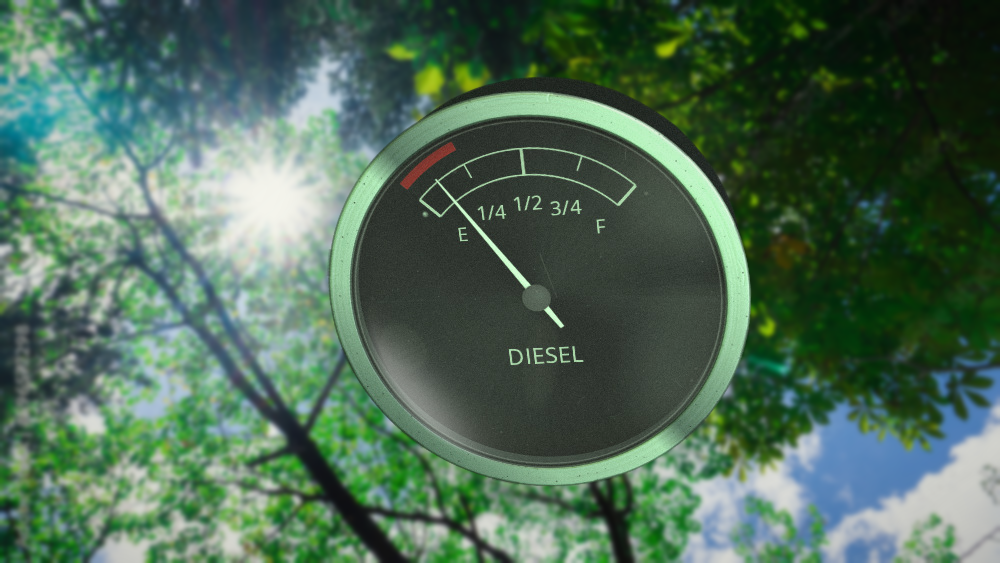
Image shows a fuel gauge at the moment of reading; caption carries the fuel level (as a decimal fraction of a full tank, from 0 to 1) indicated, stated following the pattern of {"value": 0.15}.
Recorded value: {"value": 0.125}
